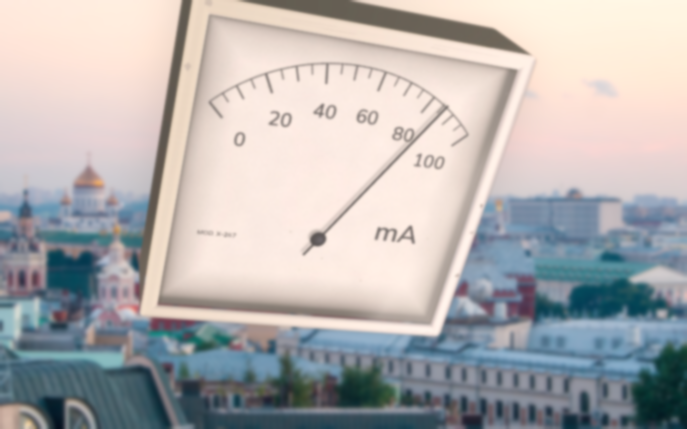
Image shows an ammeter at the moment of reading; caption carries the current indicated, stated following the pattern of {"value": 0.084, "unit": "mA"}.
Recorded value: {"value": 85, "unit": "mA"}
